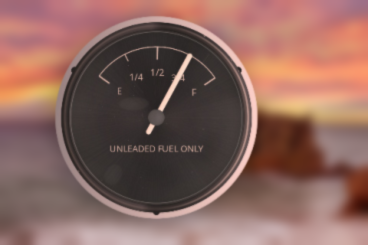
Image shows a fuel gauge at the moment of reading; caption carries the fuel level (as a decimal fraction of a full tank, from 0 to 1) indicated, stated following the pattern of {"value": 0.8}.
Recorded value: {"value": 0.75}
